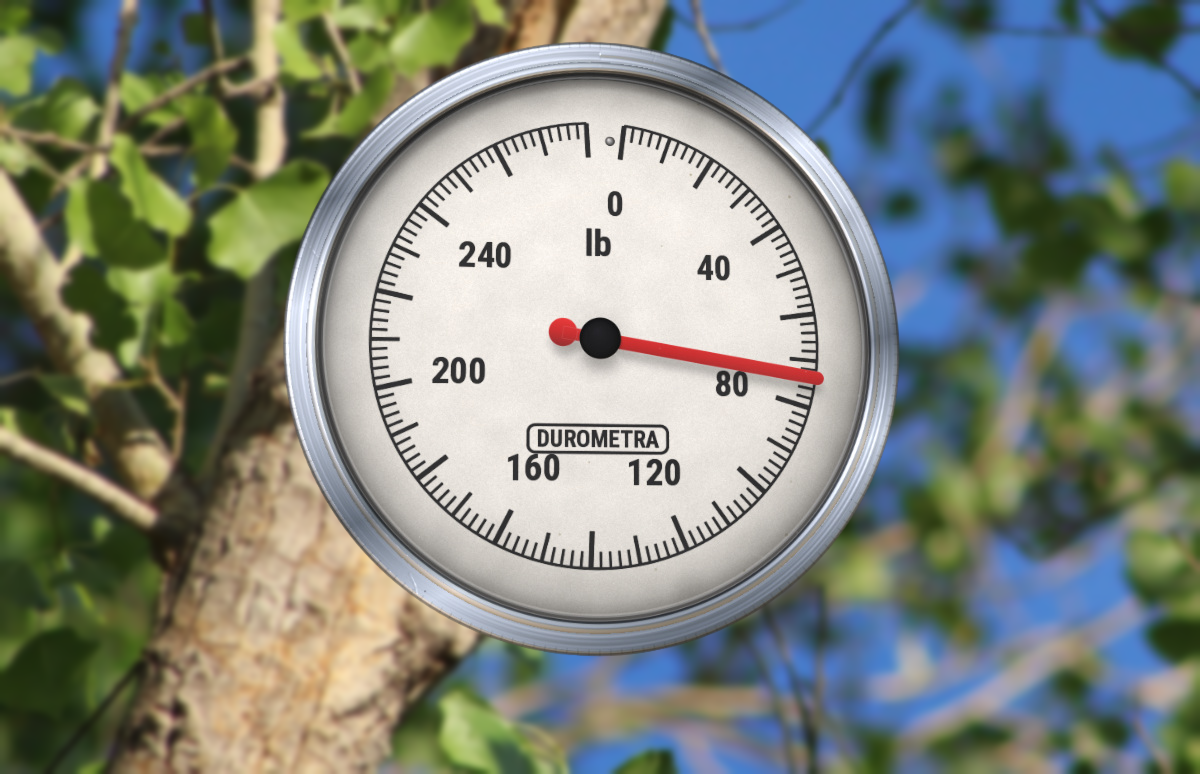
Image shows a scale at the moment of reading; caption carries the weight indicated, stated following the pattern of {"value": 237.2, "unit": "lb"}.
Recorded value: {"value": 74, "unit": "lb"}
